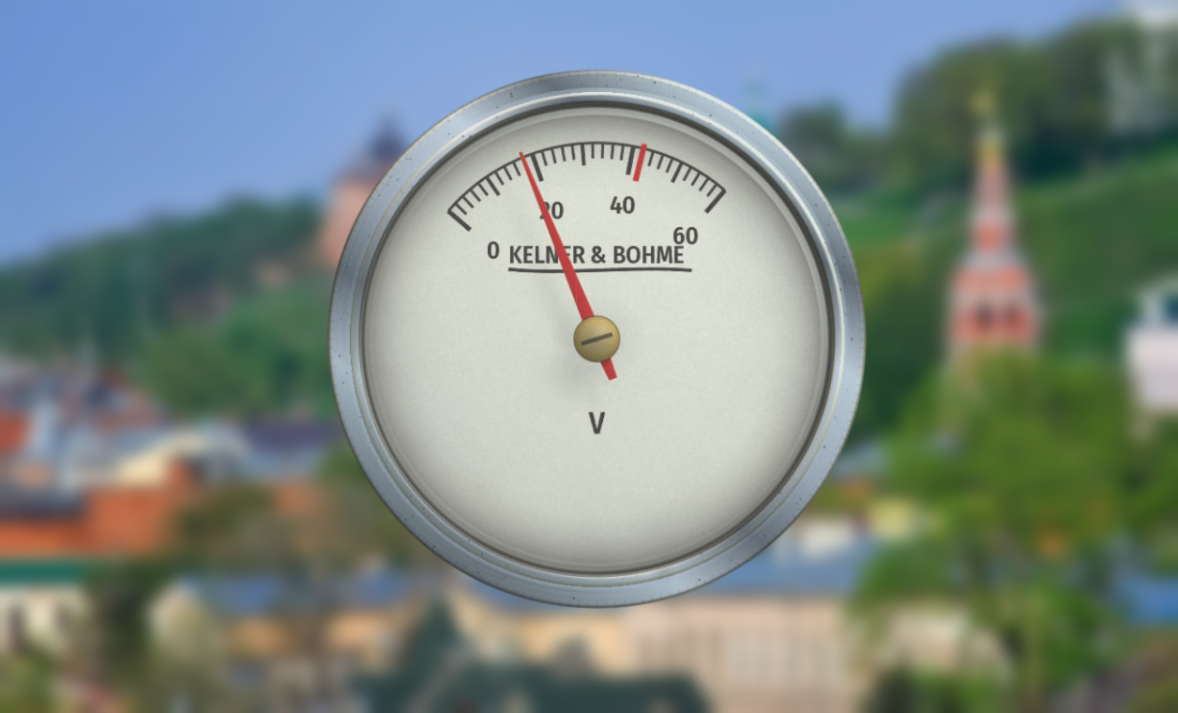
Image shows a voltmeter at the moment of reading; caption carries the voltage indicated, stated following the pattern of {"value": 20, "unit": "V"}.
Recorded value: {"value": 18, "unit": "V"}
